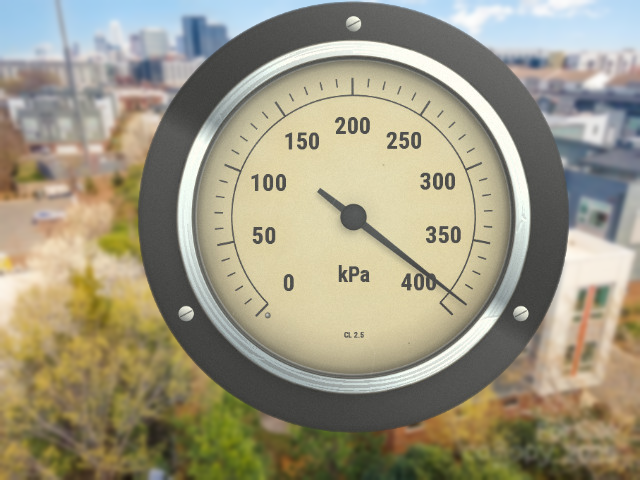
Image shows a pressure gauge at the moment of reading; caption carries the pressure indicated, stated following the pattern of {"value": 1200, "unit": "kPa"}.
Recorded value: {"value": 390, "unit": "kPa"}
